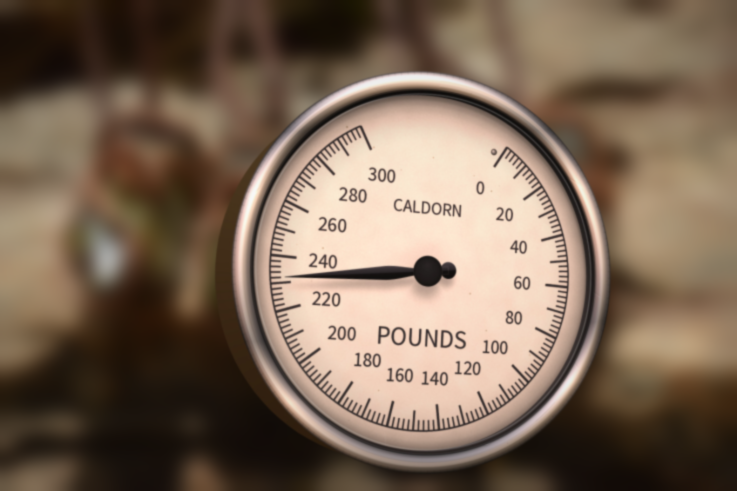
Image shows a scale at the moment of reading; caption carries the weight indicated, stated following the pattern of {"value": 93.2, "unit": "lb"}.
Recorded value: {"value": 232, "unit": "lb"}
